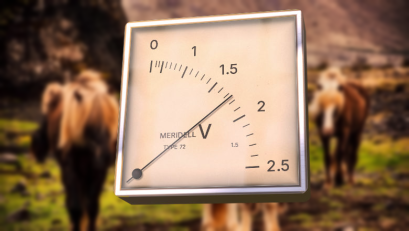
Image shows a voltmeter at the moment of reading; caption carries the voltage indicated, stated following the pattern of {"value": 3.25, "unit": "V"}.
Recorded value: {"value": 1.75, "unit": "V"}
